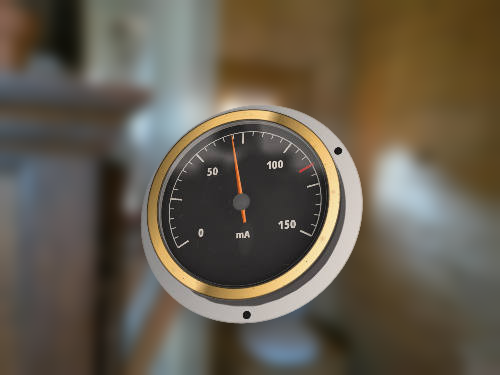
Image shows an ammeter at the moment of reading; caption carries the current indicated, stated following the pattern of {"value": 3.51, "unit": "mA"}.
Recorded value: {"value": 70, "unit": "mA"}
